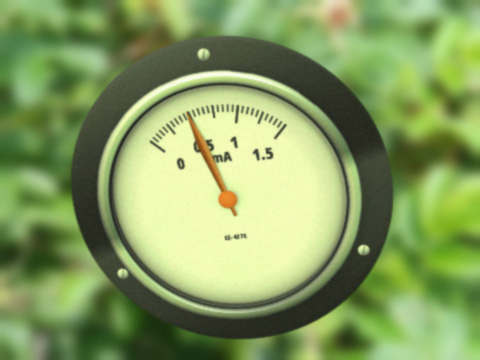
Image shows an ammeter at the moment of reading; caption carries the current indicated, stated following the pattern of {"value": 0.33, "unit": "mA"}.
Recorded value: {"value": 0.5, "unit": "mA"}
